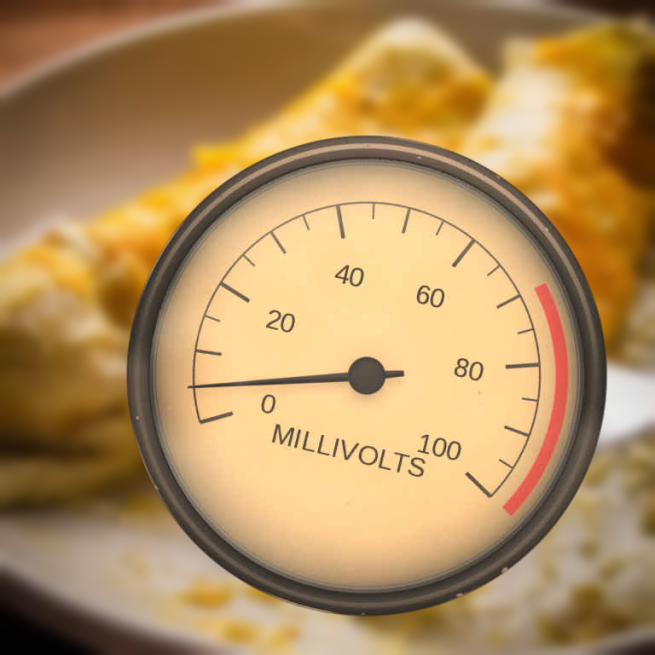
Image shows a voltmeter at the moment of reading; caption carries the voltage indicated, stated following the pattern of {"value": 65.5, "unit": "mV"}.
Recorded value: {"value": 5, "unit": "mV"}
